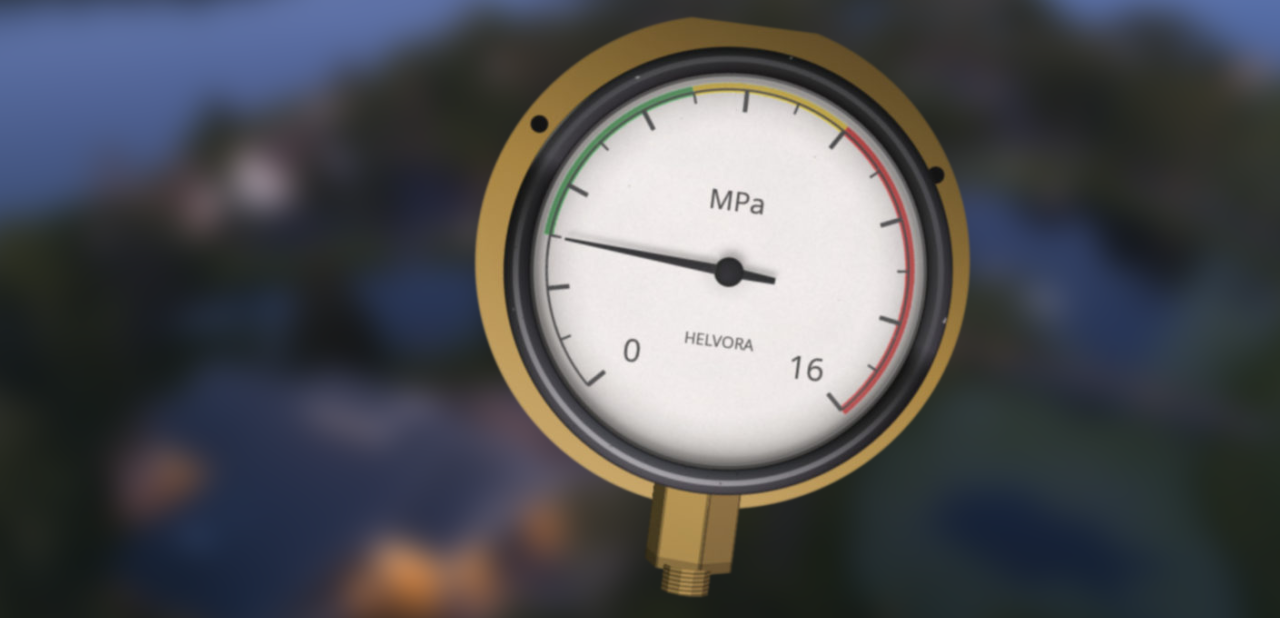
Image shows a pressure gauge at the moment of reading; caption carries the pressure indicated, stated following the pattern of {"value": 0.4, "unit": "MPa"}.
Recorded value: {"value": 3, "unit": "MPa"}
